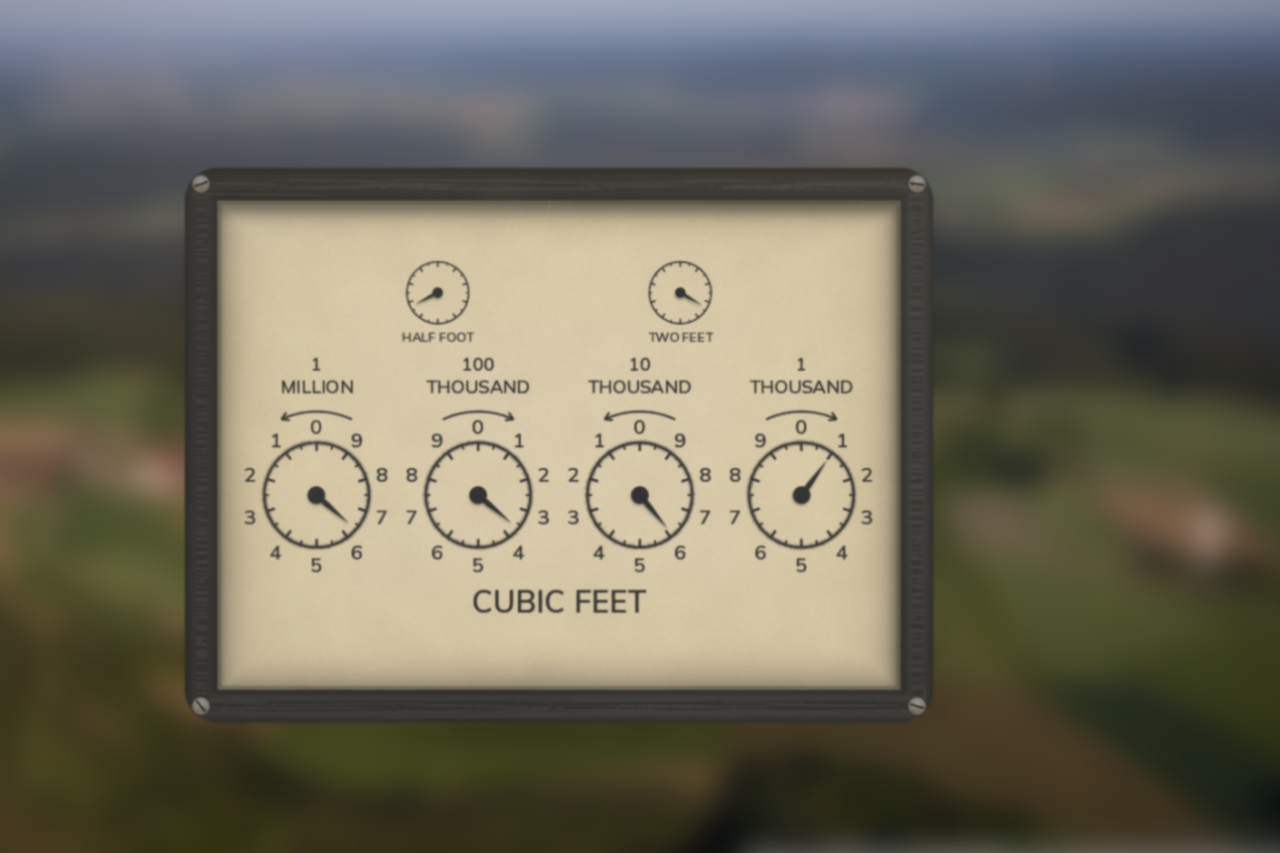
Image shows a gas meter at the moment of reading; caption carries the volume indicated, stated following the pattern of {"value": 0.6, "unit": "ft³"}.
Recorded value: {"value": 636100, "unit": "ft³"}
